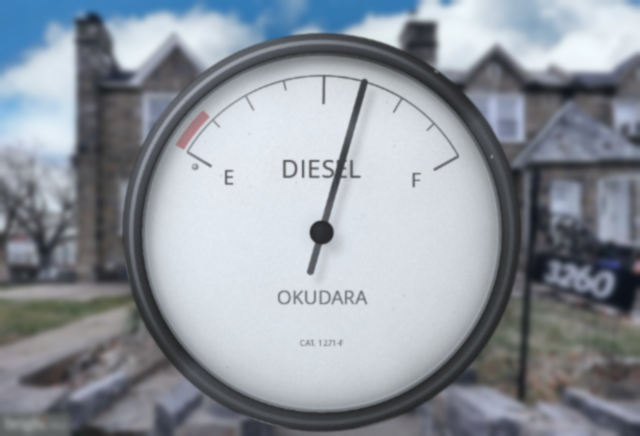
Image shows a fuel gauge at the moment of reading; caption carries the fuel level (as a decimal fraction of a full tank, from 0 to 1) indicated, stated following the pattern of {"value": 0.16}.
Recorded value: {"value": 0.625}
